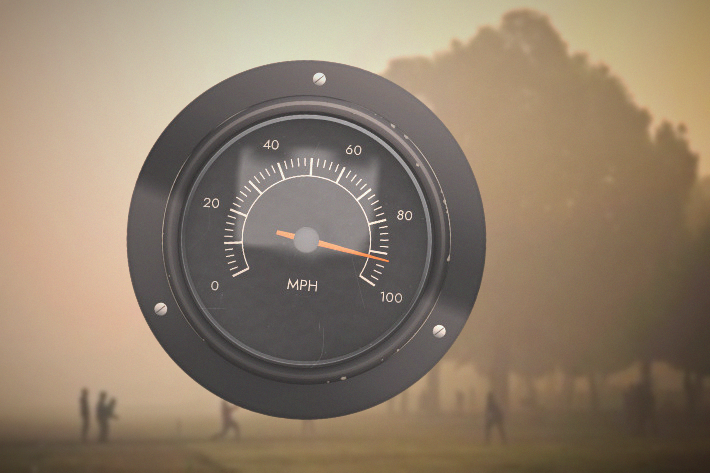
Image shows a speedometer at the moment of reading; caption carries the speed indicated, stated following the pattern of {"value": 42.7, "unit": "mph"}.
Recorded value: {"value": 92, "unit": "mph"}
